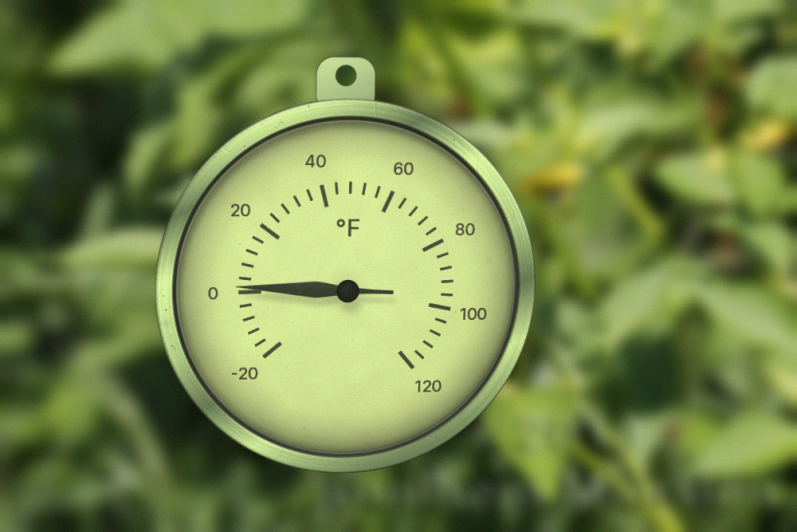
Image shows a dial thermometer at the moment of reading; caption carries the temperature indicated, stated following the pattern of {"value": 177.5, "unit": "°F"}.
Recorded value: {"value": 2, "unit": "°F"}
